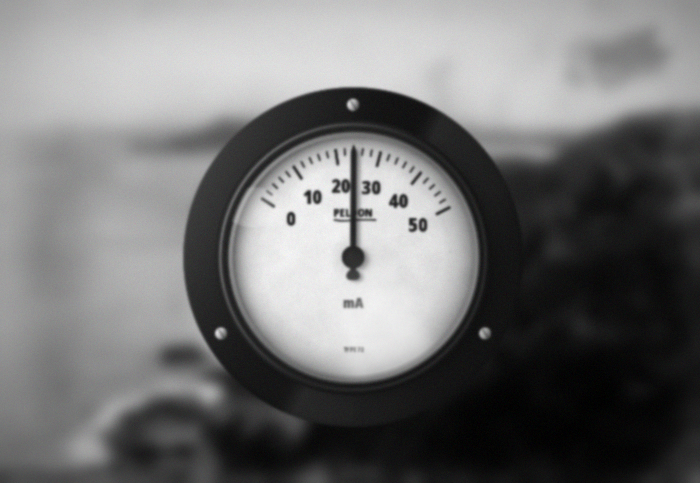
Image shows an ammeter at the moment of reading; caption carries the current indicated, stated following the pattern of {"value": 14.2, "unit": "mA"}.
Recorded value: {"value": 24, "unit": "mA"}
